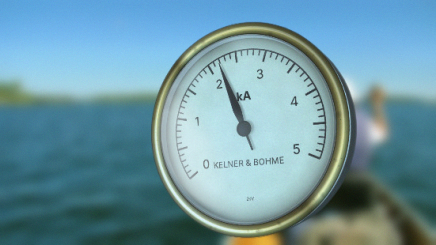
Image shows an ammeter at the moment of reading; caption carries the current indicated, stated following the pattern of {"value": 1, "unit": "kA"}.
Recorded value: {"value": 2.2, "unit": "kA"}
